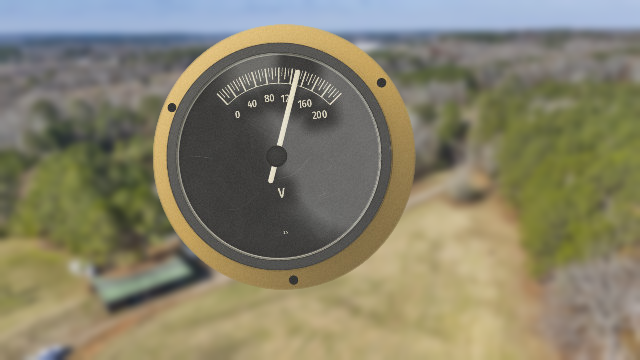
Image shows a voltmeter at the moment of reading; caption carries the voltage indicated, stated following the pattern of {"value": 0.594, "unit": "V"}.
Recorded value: {"value": 130, "unit": "V"}
